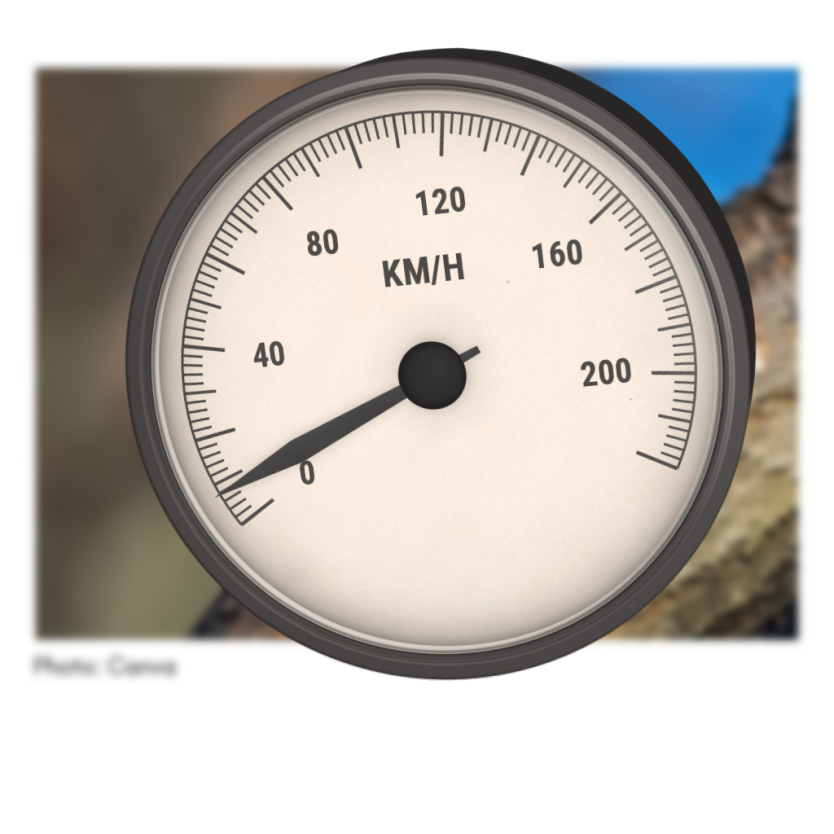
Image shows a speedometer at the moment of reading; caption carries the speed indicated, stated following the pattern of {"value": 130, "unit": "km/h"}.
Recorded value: {"value": 8, "unit": "km/h"}
